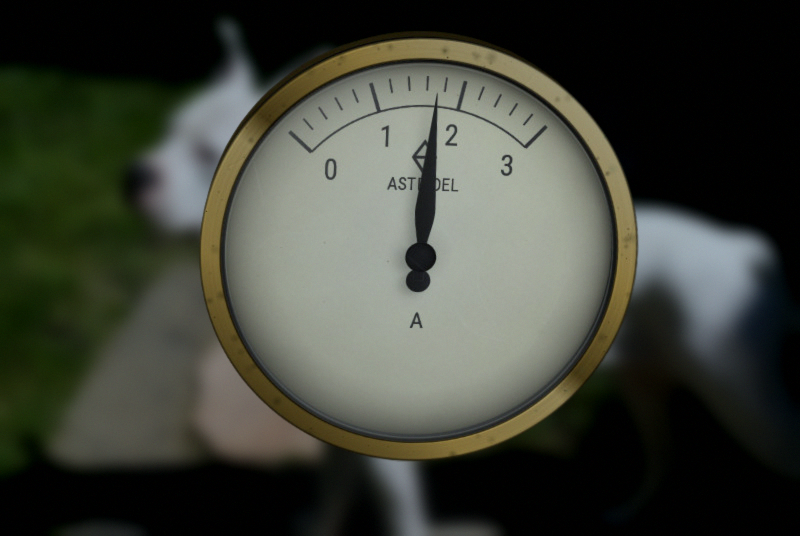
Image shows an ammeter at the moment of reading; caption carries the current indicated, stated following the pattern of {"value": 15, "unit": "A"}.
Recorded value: {"value": 1.7, "unit": "A"}
